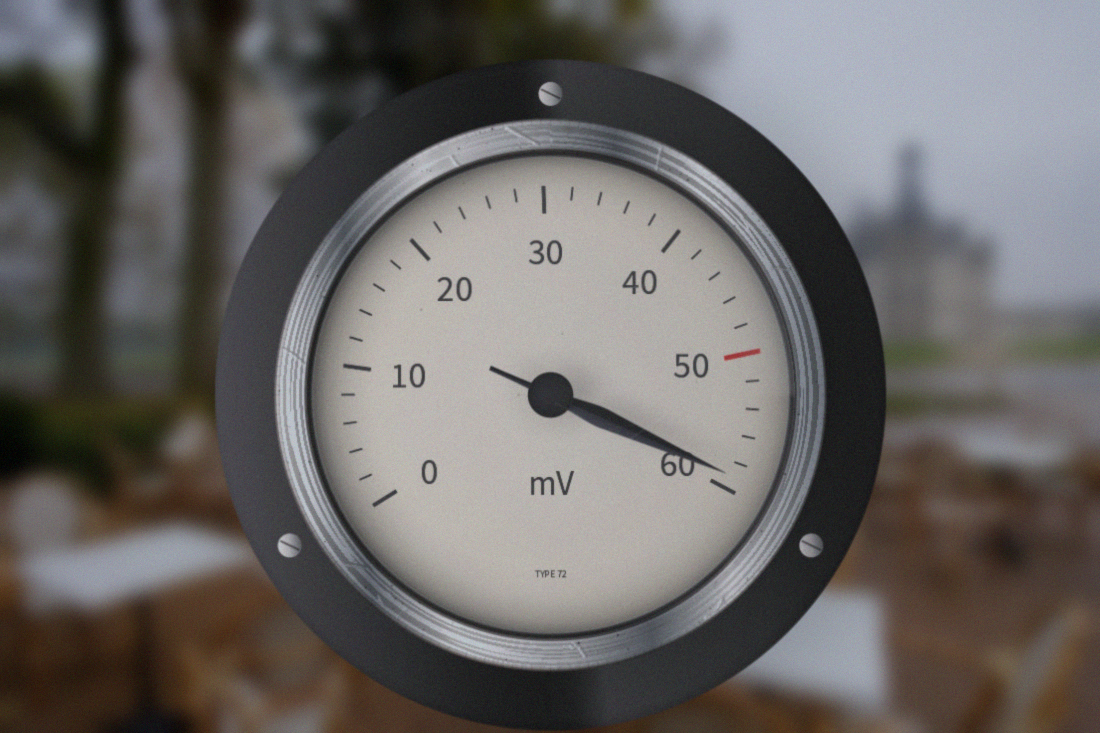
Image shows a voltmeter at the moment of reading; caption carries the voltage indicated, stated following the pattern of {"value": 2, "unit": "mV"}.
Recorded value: {"value": 59, "unit": "mV"}
